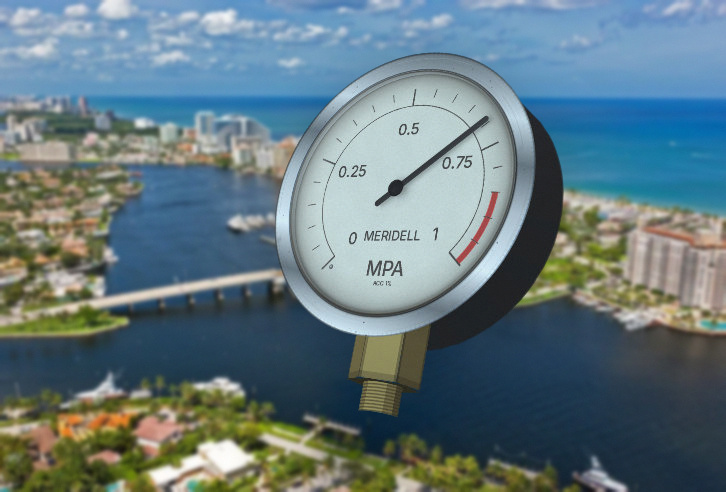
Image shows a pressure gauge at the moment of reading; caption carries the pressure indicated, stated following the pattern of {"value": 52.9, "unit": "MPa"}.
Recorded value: {"value": 0.7, "unit": "MPa"}
